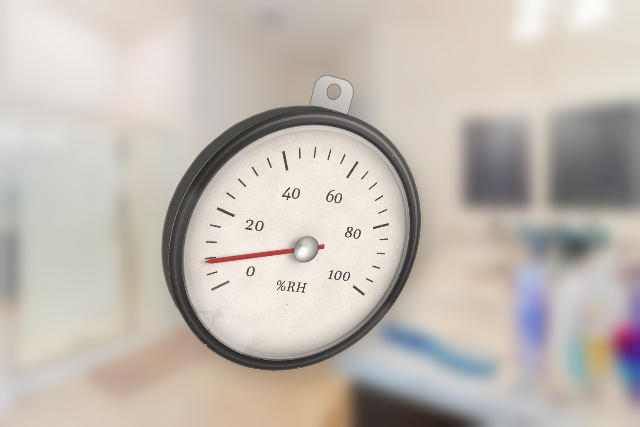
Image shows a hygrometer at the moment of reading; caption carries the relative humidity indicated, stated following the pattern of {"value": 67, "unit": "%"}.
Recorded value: {"value": 8, "unit": "%"}
